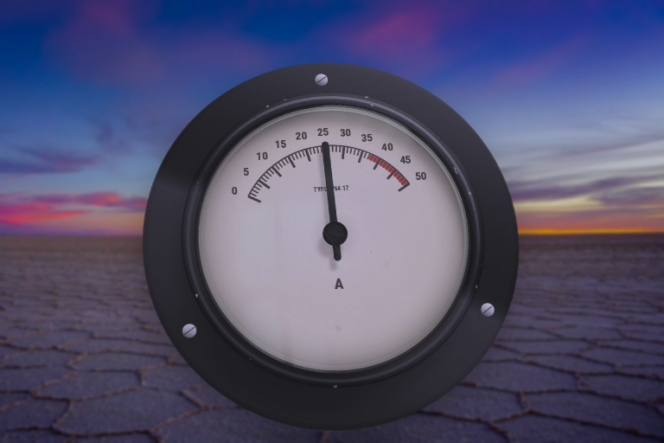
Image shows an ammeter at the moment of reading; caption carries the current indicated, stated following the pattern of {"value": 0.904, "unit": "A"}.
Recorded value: {"value": 25, "unit": "A"}
